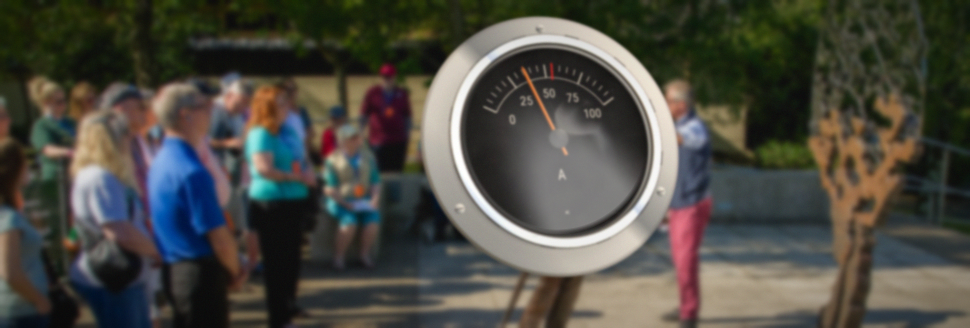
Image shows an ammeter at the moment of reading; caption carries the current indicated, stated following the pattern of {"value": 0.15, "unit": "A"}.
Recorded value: {"value": 35, "unit": "A"}
